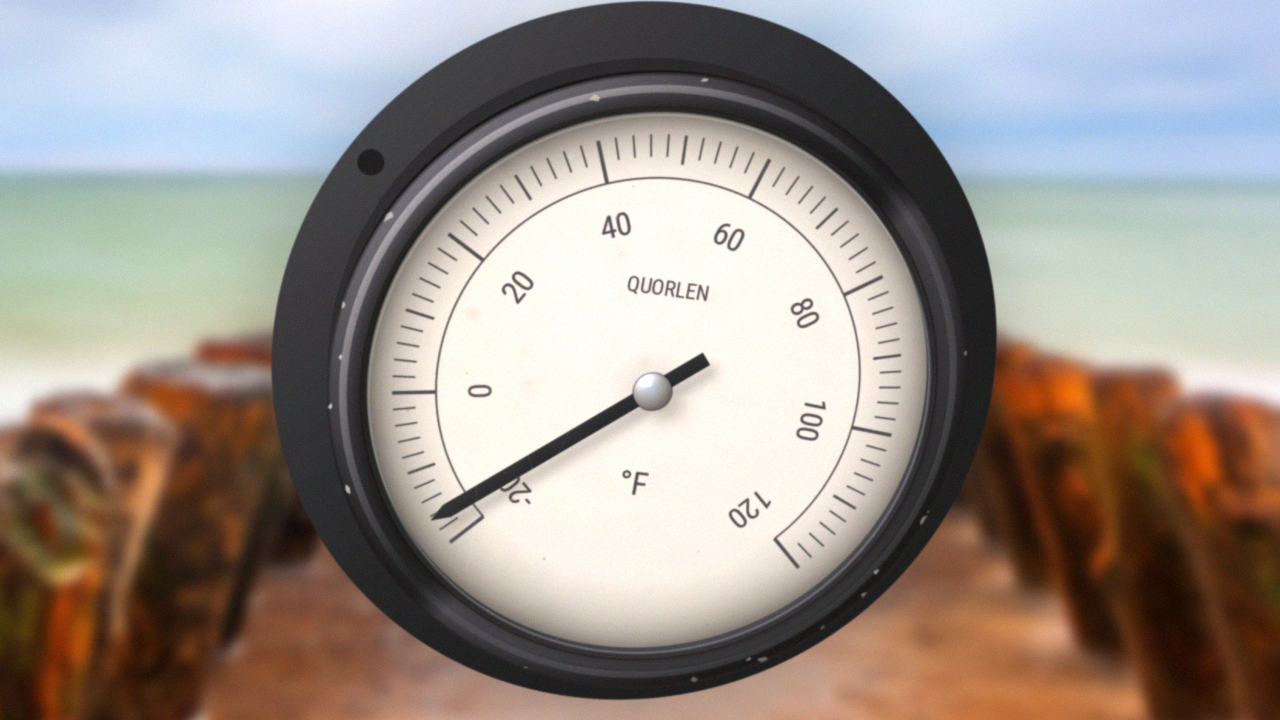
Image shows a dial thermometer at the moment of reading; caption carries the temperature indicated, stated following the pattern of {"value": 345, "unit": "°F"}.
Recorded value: {"value": -16, "unit": "°F"}
